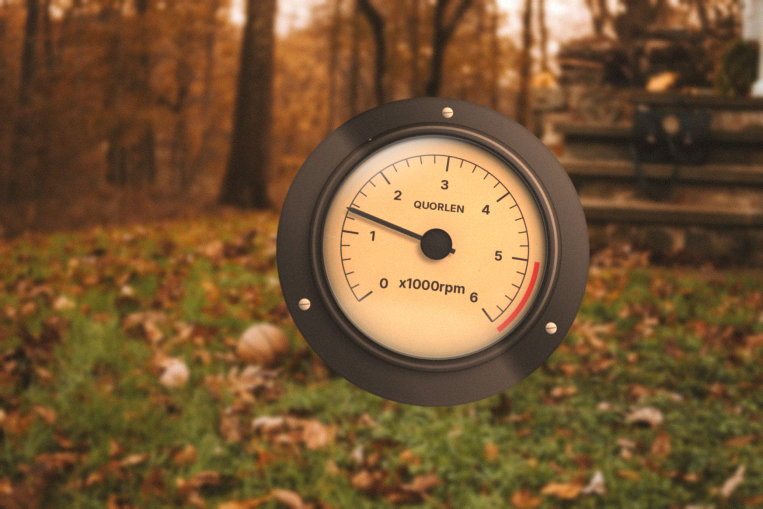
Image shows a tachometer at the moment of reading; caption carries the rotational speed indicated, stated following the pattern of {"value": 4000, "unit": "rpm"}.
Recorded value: {"value": 1300, "unit": "rpm"}
